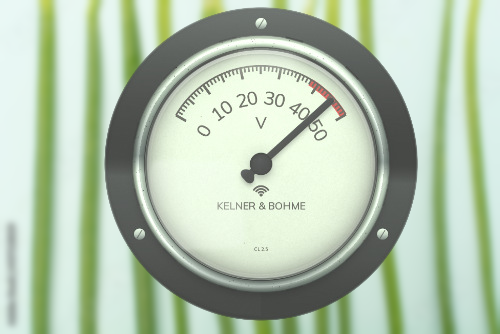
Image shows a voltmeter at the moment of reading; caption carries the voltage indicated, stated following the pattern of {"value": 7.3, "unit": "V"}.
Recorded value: {"value": 45, "unit": "V"}
